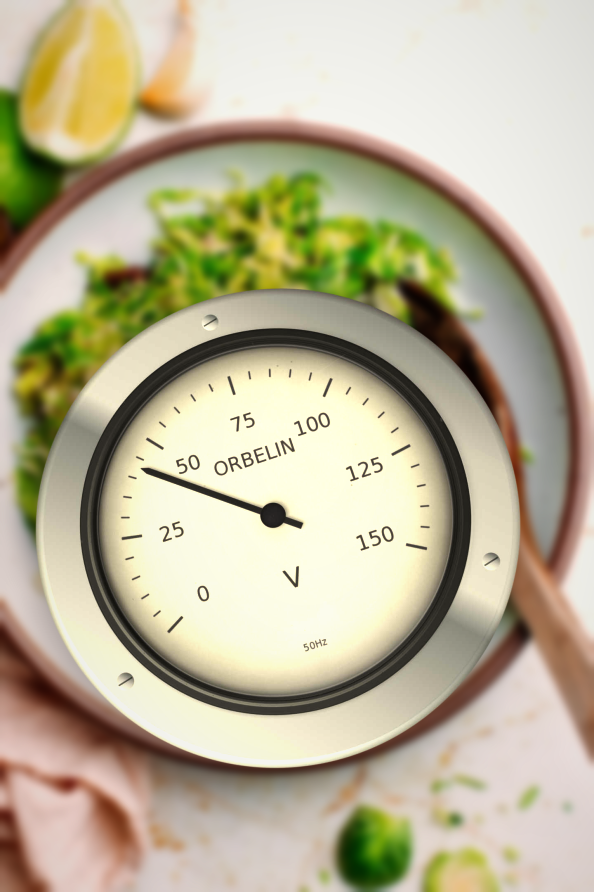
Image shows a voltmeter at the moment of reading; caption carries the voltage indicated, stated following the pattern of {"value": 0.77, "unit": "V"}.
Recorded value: {"value": 42.5, "unit": "V"}
